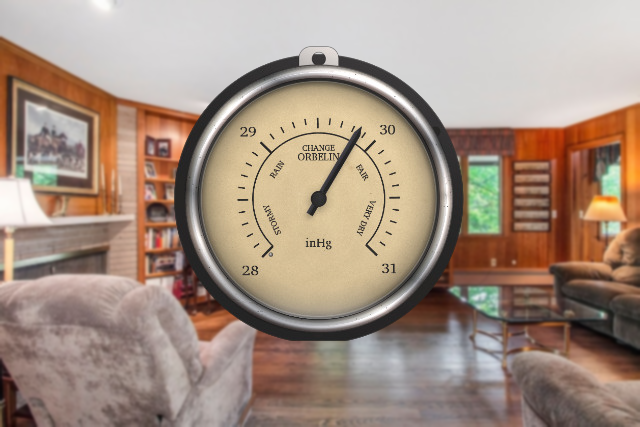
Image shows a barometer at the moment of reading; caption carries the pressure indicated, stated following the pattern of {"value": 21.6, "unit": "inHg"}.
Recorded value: {"value": 29.85, "unit": "inHg"}
